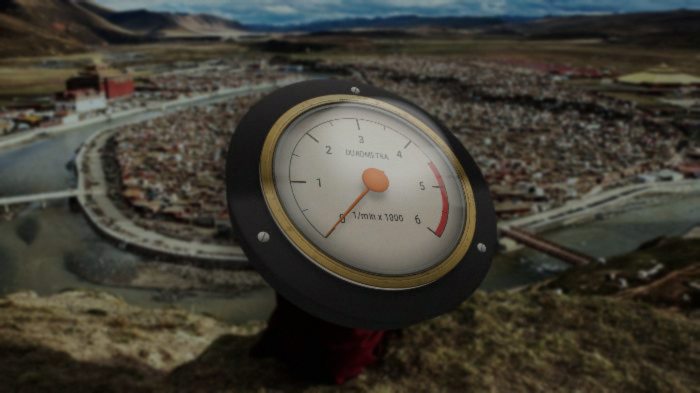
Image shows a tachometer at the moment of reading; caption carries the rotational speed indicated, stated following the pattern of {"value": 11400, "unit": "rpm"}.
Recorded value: {"value": 0, "unit": "rpm"}
